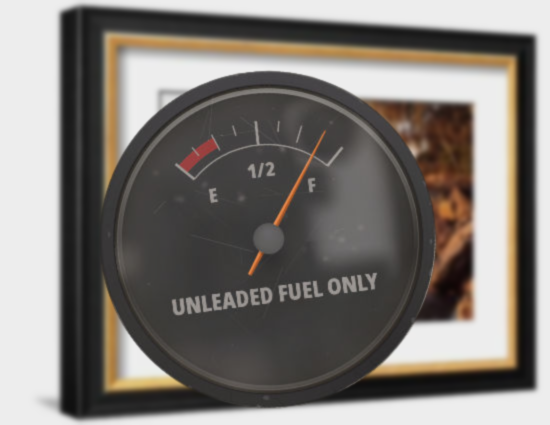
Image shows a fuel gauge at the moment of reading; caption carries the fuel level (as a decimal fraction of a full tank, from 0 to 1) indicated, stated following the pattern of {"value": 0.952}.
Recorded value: {"value": 0.875}
